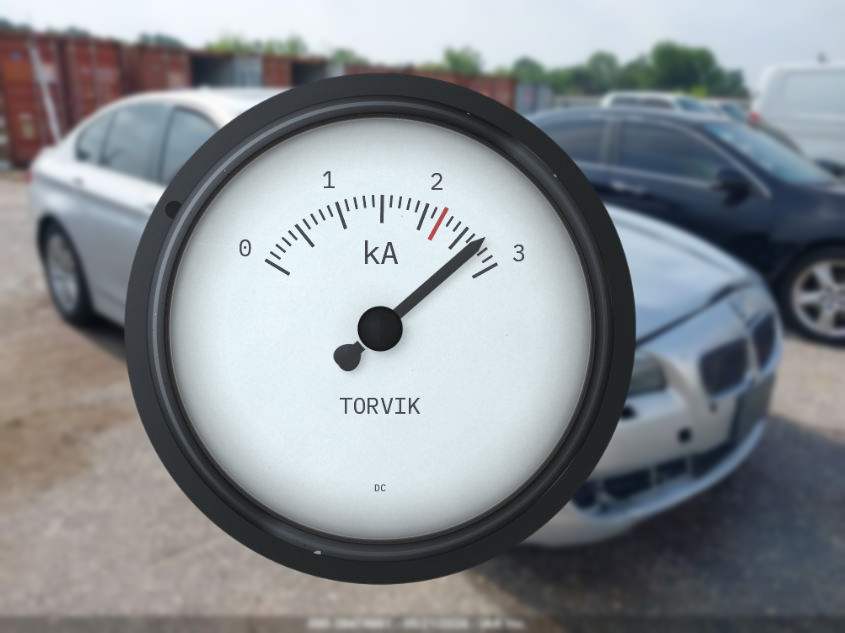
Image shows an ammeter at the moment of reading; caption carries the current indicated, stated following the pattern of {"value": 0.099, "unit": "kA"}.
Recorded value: {"value": 2.7, "unit": "kA"}
